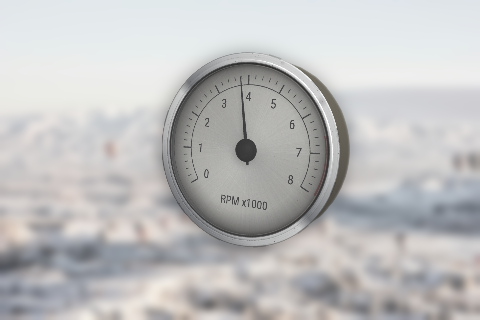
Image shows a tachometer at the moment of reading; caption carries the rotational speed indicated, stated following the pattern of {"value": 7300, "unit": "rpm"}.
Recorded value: {"value": 3800, "unit": "rpm"}
